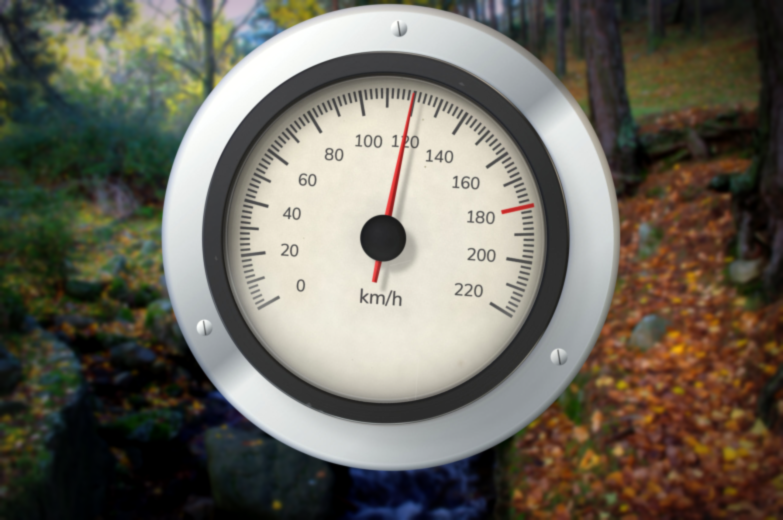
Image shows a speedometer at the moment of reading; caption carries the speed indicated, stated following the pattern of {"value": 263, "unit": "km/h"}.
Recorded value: {"value": 120, "unit": "km/h"}
